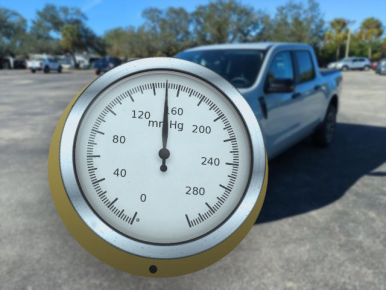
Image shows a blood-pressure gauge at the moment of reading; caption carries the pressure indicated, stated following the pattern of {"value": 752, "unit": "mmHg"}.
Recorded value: {"value": 150, "unit": "mmHg"}
